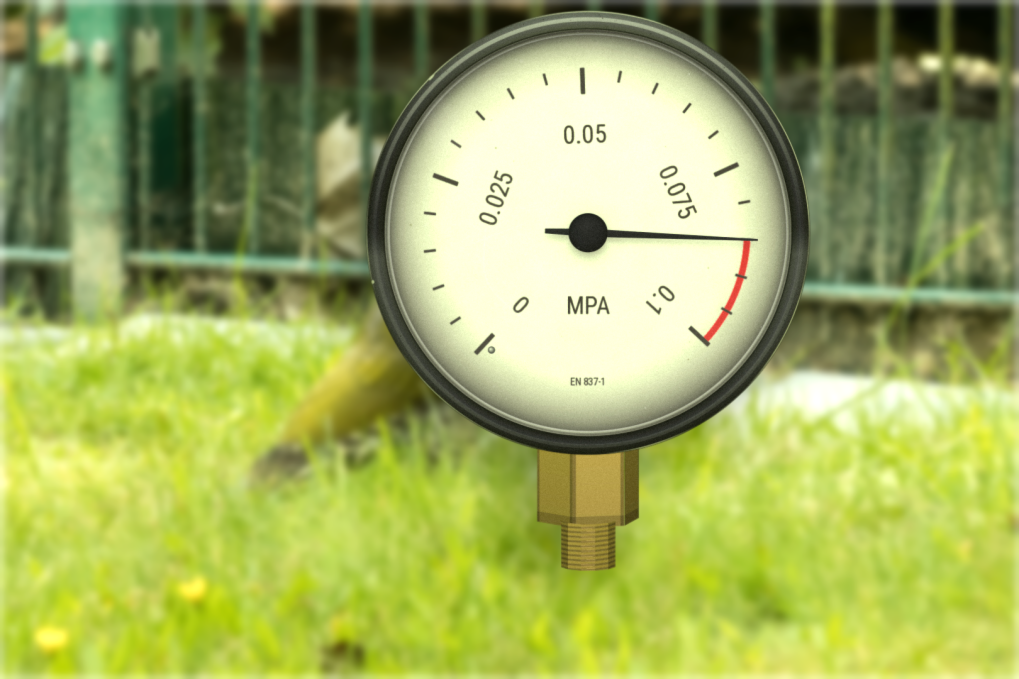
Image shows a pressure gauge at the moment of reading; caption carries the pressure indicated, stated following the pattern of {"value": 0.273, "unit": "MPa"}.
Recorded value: {"value": 0.085, "unit": "MPa"}
